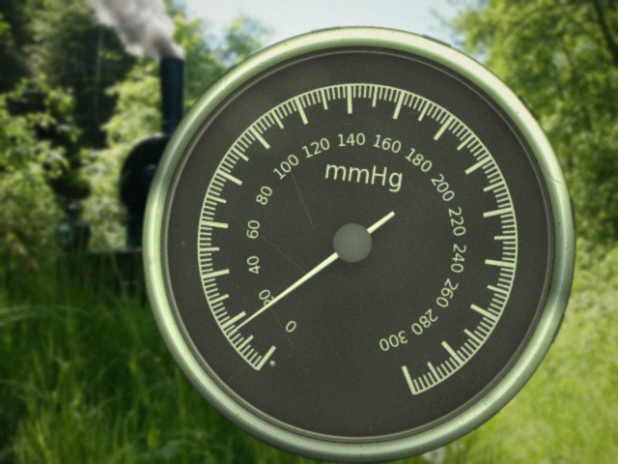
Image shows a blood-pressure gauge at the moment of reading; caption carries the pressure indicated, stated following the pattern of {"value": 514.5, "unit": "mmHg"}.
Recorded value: {"value": 16, "unit": "mmHg"}
